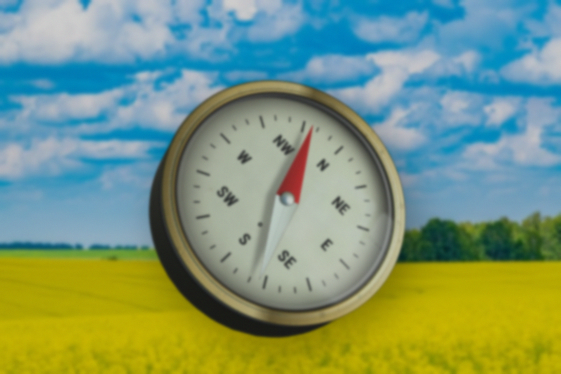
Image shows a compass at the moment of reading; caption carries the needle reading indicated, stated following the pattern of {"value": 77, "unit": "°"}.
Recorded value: {"value": 335, "unit": "°"}
